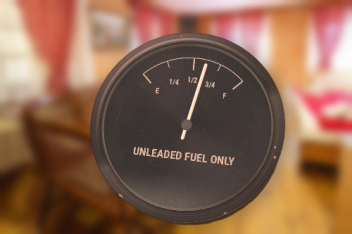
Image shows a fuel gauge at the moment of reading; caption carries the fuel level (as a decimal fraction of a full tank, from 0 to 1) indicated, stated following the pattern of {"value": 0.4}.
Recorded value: {"value": 0.625}
